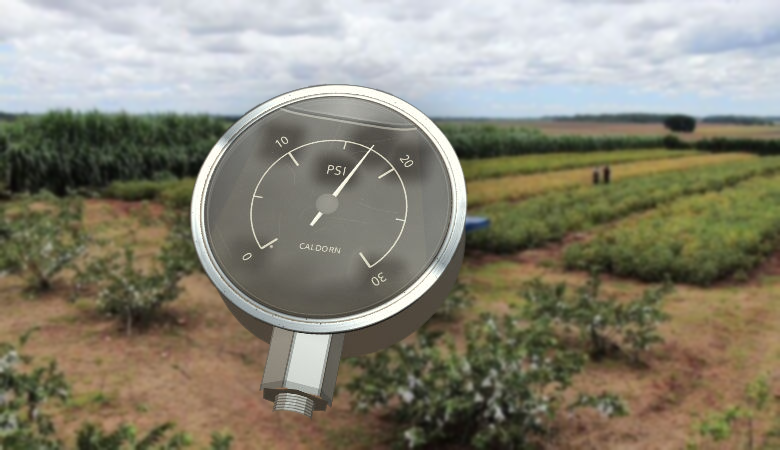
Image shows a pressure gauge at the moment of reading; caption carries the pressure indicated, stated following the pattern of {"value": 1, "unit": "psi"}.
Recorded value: {"value": 17.5, "unit": "psi"}
